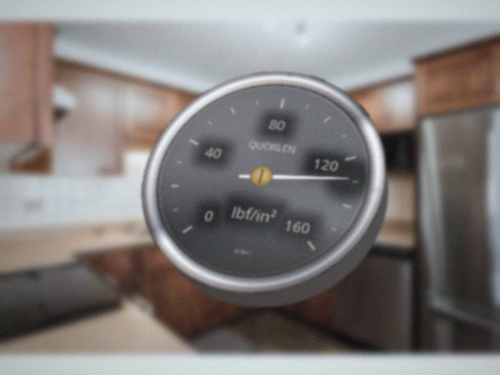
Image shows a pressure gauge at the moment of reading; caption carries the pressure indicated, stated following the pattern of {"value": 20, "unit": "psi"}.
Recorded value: {"value": 130, "unit": "psi"}
